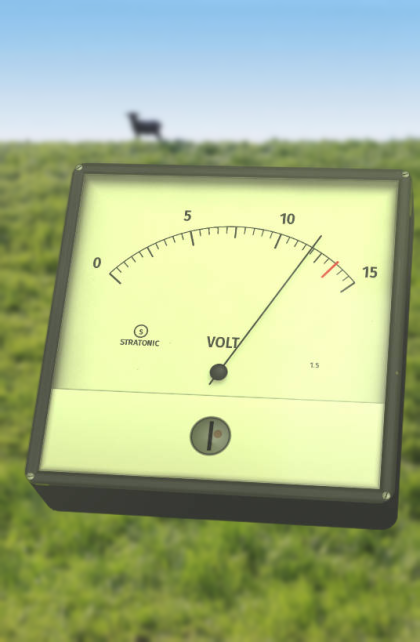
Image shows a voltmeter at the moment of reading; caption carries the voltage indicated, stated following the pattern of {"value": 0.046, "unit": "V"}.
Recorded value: {"value": 12, "unit": "V"}
